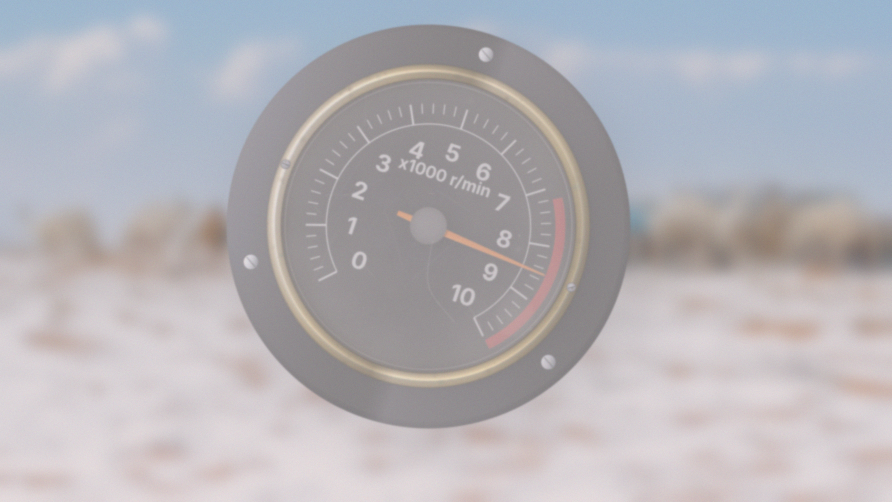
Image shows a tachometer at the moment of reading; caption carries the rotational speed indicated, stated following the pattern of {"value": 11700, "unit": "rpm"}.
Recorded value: {"value": 8500, "unit": "rpm"}
